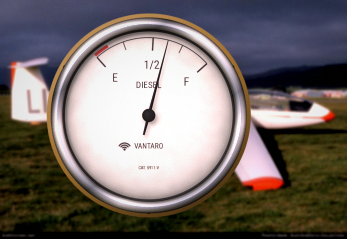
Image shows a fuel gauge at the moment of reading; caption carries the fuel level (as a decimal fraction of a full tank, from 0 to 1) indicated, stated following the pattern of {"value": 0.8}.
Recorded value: {"value": 0.625}
